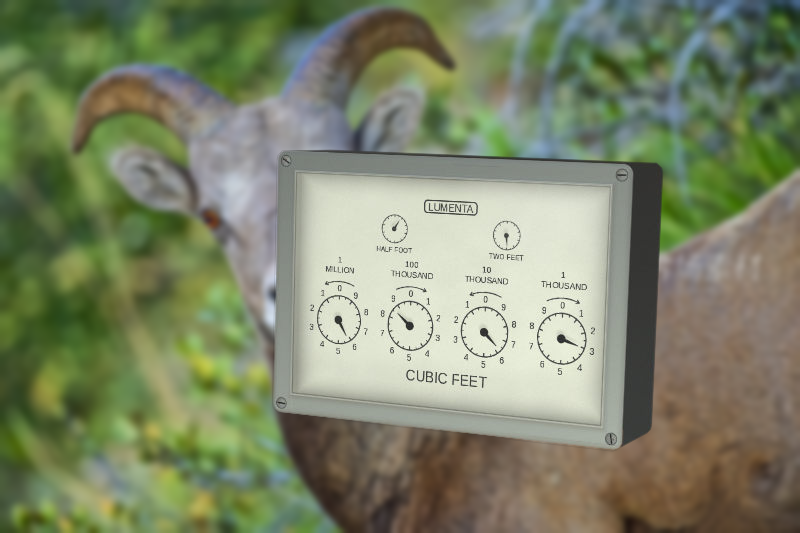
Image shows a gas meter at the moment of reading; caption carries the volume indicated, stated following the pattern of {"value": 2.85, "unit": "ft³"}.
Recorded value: {"value": 586300, "unit": "ft³"}
